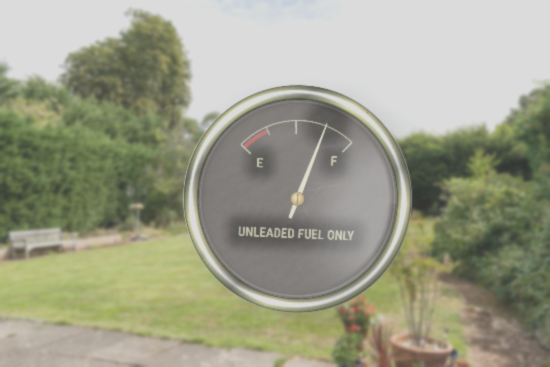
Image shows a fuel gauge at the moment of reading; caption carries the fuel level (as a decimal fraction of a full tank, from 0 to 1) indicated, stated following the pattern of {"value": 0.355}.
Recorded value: {"value": 0.75}
